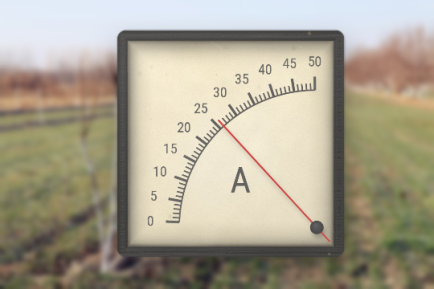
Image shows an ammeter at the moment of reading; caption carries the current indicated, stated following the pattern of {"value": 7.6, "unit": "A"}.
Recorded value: {"value": 26, "unit": "A"}
